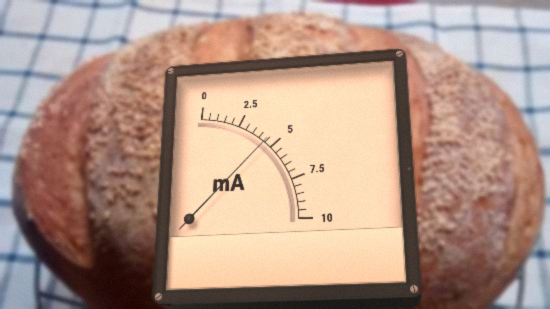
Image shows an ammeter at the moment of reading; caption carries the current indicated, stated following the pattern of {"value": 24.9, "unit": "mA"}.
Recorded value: {"value": 4.5, "unit": "mA"}
